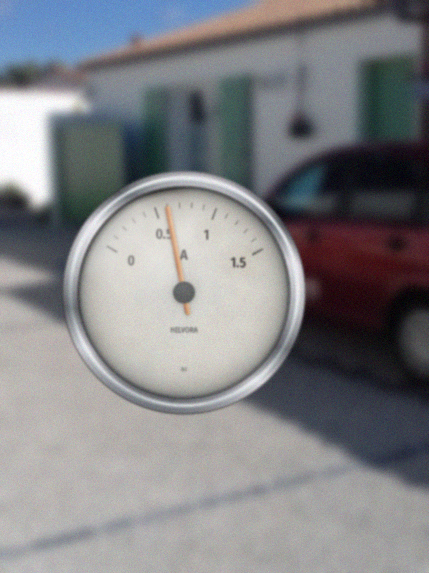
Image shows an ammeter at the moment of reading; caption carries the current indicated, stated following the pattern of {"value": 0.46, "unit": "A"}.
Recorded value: {"value": 0.6, "unit": "A"}
